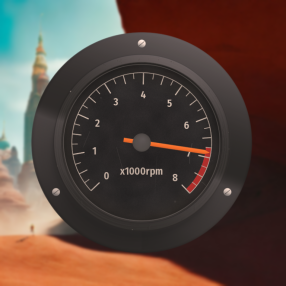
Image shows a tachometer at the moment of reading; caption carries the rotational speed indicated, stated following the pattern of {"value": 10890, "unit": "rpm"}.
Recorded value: {"value": 6875, "unit": "rpm"}
